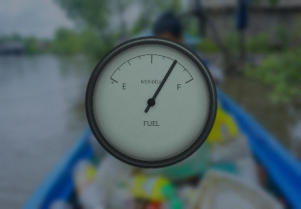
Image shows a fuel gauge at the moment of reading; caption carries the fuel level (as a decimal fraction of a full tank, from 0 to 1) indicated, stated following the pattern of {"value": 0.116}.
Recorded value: {"value": 0.75}
